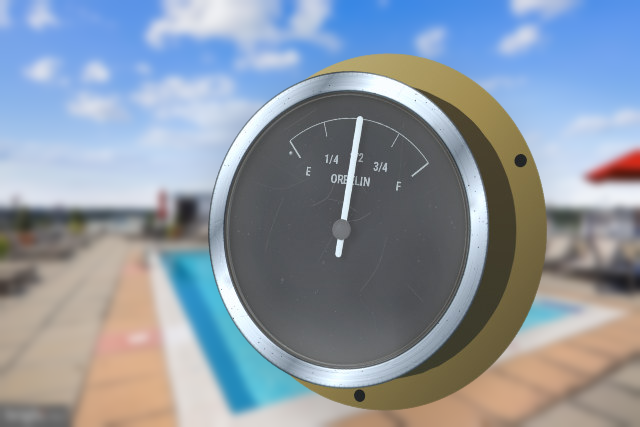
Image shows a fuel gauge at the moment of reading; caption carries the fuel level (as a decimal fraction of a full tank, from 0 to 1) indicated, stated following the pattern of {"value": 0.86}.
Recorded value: {"value": 0.5}
